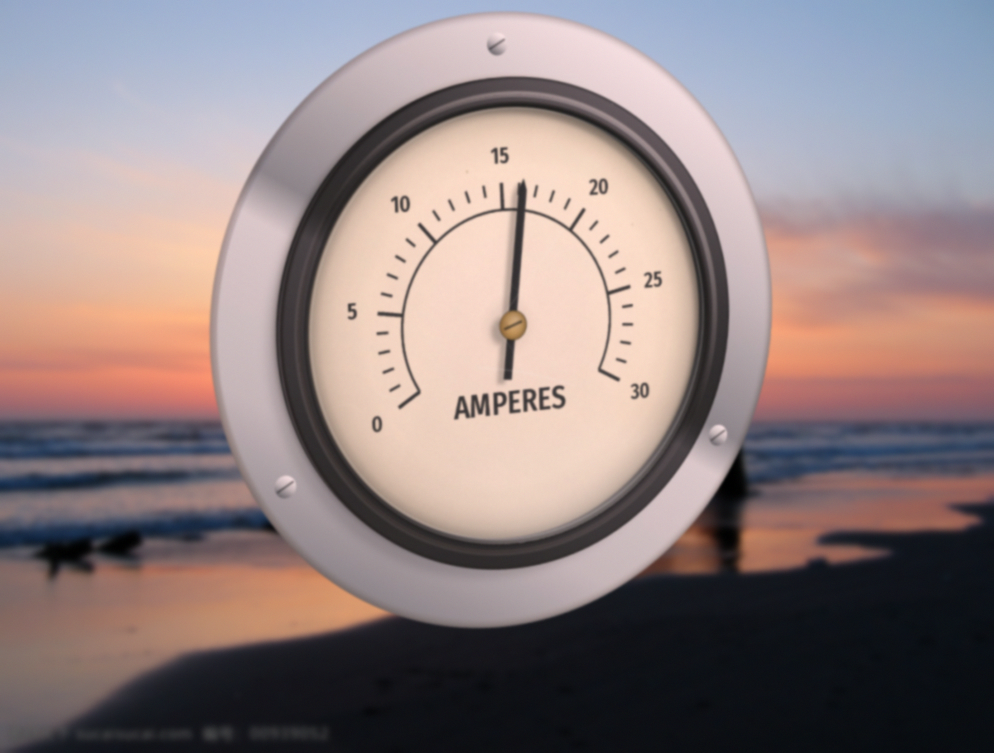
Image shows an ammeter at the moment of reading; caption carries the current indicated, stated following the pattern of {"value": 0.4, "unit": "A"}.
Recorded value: {"value": 16, "unit": "A"}
